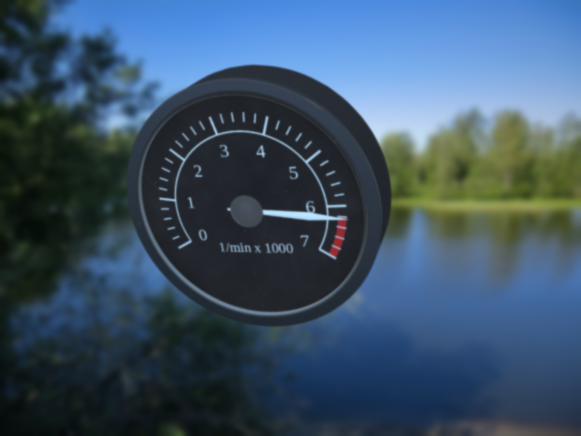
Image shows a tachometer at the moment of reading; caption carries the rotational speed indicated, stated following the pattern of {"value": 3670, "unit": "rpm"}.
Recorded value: {"value": 6200, "unit": "rpm"}
